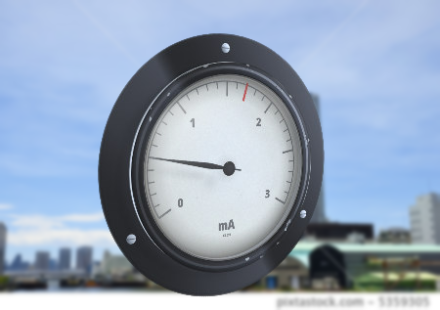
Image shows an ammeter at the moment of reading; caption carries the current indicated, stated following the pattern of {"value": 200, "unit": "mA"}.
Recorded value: {"value": 0.5, "unit": "mA"}
